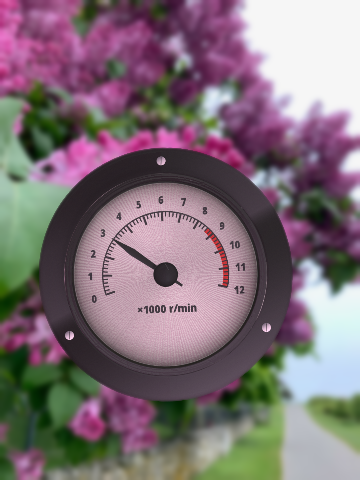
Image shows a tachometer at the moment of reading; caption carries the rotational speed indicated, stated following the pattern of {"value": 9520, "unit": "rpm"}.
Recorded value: {"value": 3000, "unit": "rpm"}
